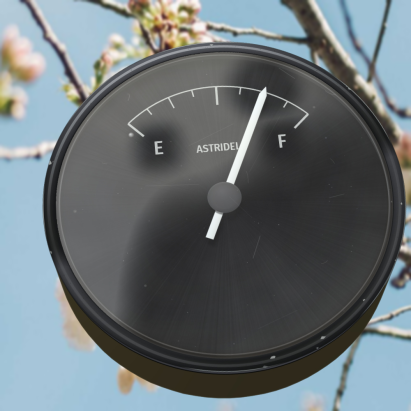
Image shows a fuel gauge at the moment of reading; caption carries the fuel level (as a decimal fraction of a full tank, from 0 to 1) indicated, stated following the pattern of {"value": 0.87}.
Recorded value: {"value": 0.75}
